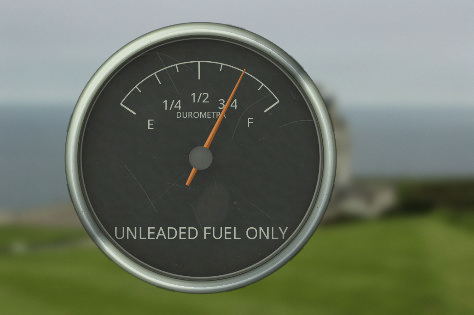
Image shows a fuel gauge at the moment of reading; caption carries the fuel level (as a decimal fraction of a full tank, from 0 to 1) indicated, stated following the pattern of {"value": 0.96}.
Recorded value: {"value": 0.75}
